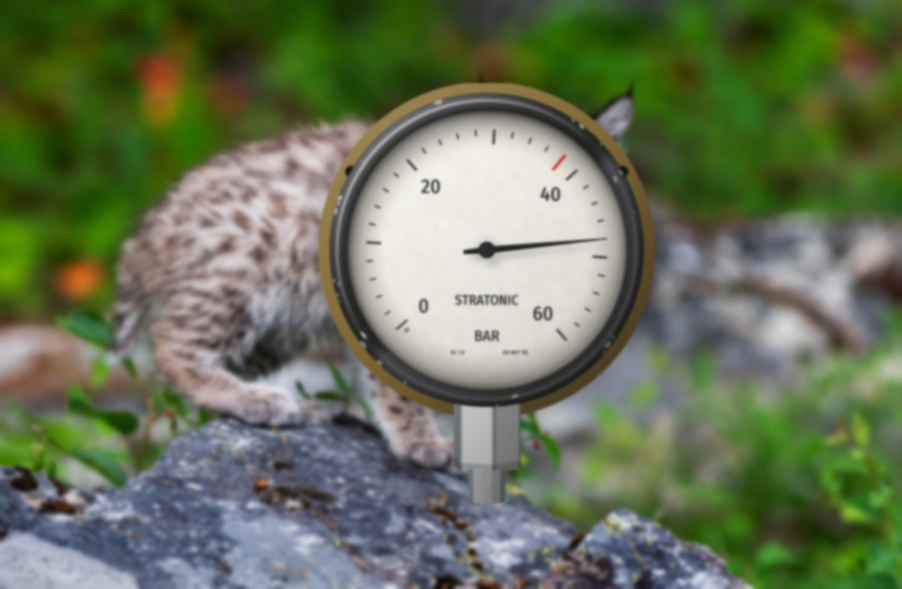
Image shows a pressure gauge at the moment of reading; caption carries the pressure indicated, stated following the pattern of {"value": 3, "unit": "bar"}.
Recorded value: {"value": 48, "unit": "bar"}
